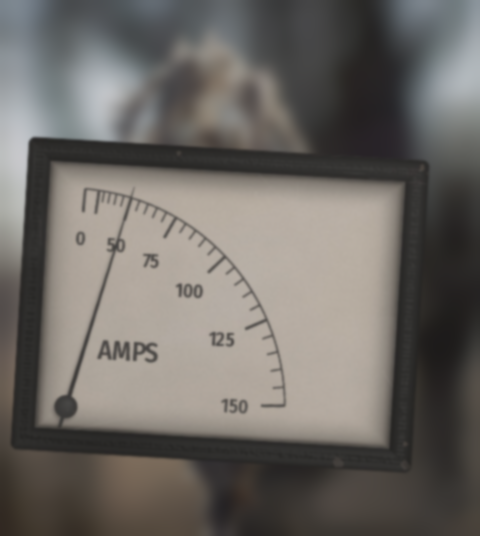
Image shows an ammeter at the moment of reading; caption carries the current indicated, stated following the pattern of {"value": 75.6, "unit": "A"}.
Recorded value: {"value": 50, "unit": "A"}
